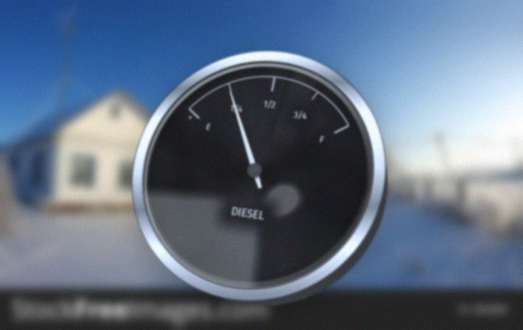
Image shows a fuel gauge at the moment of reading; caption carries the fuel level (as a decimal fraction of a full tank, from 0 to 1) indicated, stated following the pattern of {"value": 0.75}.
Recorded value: {"value": 0.25}
